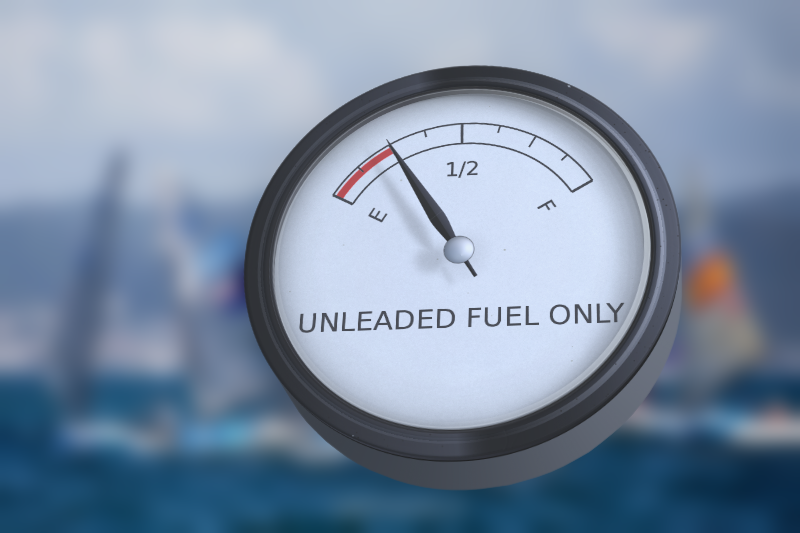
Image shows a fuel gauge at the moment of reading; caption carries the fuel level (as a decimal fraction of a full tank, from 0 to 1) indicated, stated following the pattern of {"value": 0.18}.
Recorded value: {"value": 0.25}
